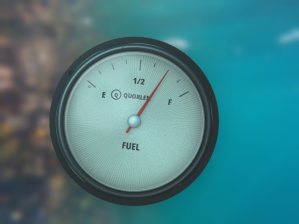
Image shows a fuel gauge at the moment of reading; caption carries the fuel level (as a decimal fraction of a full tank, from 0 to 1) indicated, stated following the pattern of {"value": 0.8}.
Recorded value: {"value": 0.75}
